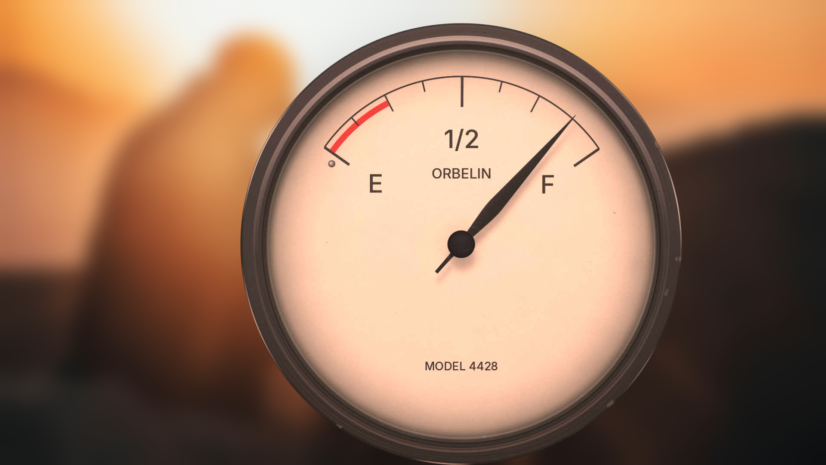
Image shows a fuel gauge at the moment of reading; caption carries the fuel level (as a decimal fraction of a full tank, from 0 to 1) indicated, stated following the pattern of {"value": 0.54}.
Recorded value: {"value": 0.875}
